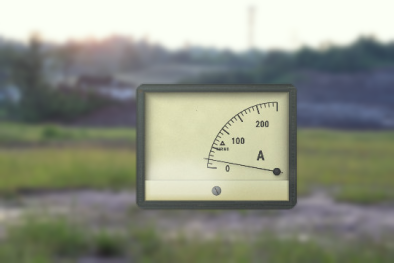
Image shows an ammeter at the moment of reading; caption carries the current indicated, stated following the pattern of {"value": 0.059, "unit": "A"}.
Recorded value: {"value": 20, "unit": "A"}
